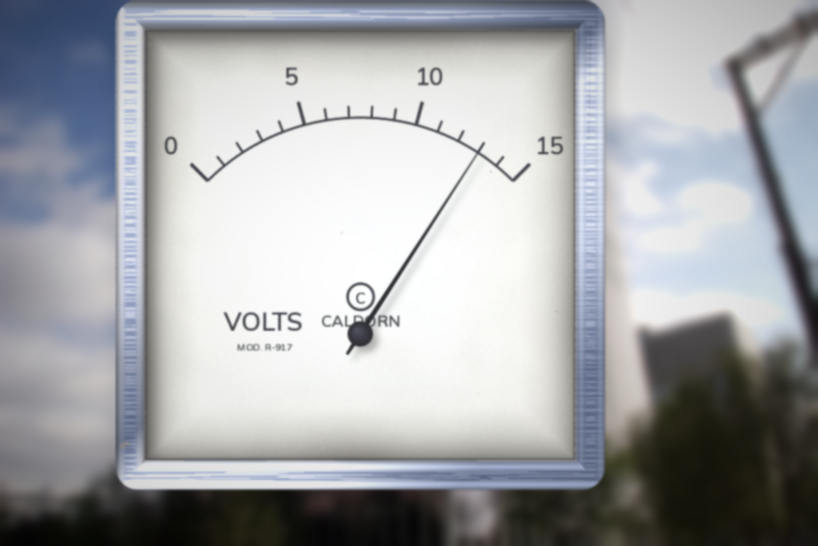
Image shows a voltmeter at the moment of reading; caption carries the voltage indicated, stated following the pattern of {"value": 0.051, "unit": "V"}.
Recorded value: {"value": 13, "unit": "V"}
